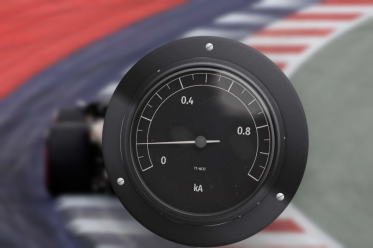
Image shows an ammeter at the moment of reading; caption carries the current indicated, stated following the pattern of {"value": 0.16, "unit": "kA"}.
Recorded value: {"value": 0.1, "unit": "kA"}
